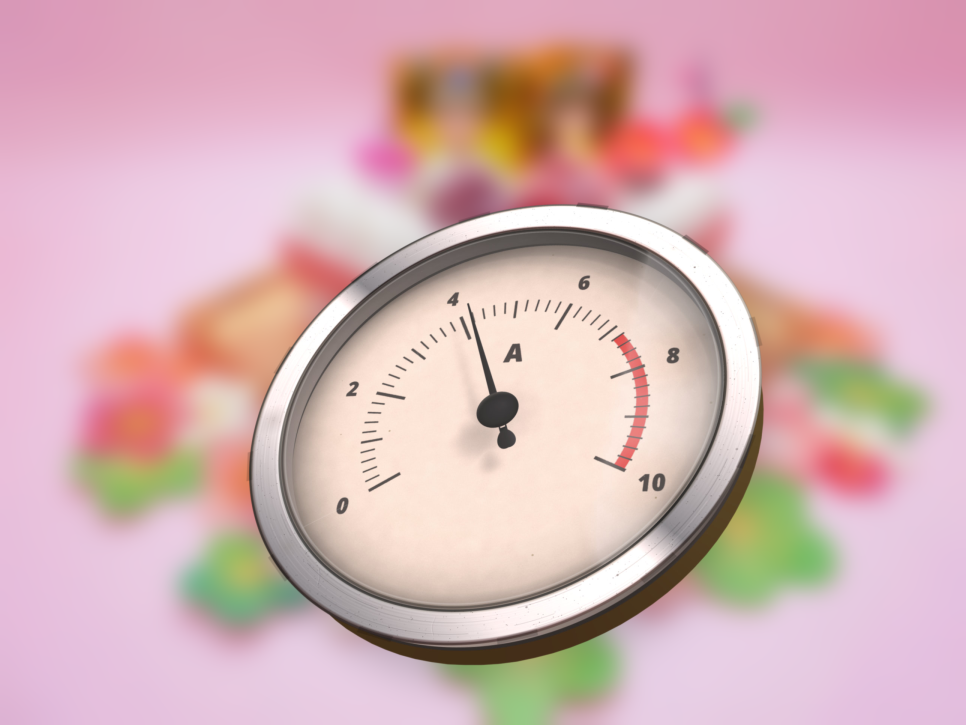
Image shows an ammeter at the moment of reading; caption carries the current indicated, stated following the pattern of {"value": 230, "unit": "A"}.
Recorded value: {"value": 4.2, "unit": "A"}
